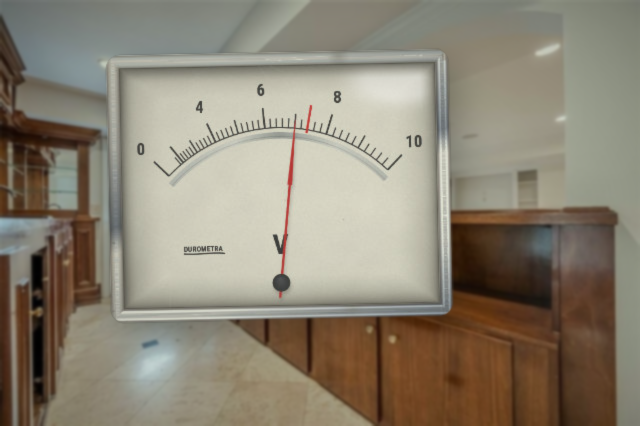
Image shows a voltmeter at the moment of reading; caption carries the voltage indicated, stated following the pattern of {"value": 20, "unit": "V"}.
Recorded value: {"value": 7, "unit": "V"}
